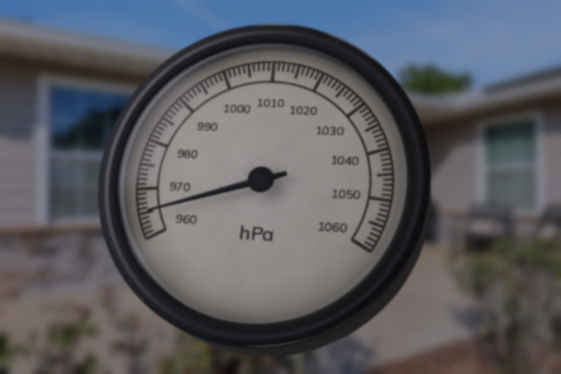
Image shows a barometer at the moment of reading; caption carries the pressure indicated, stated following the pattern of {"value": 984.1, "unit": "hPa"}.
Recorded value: {"value": 965, "unit": "hPa"}
